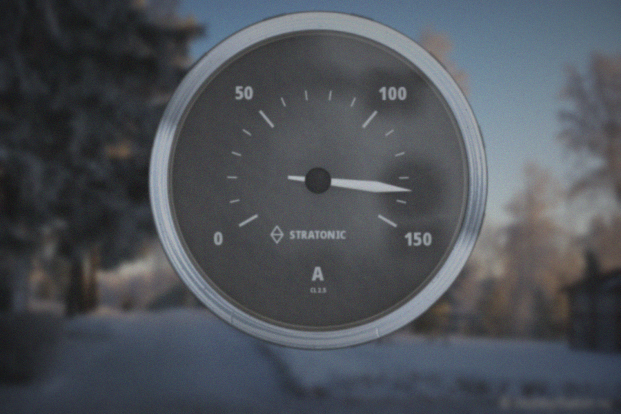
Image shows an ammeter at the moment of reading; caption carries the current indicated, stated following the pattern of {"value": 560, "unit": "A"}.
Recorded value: {"value": 135, "unit": "A"}
